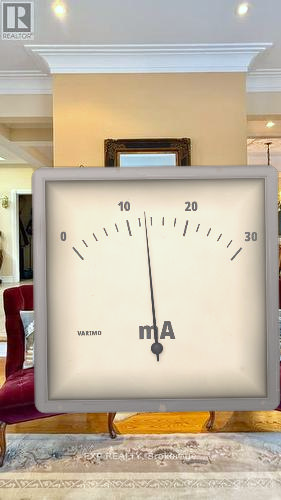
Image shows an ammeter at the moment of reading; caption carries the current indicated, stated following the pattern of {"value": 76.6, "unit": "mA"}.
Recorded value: {"value": 13, "unit": "mA"}
